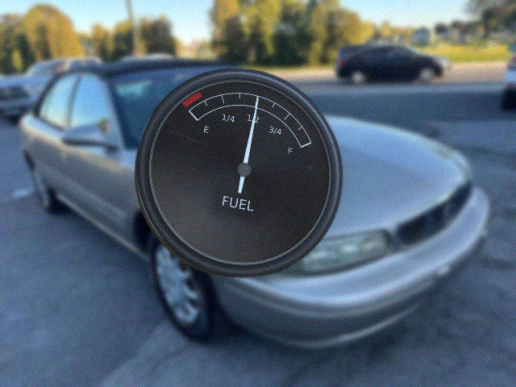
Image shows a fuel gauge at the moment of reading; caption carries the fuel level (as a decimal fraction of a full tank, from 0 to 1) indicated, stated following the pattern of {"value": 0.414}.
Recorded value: {"value": 0.5}
